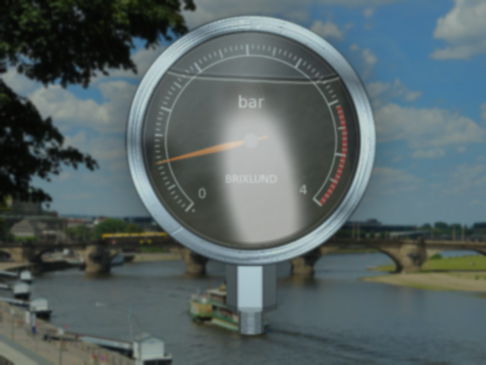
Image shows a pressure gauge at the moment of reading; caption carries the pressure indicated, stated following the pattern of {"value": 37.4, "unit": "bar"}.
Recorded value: {"value": 0.5, "unit": "bar"}
